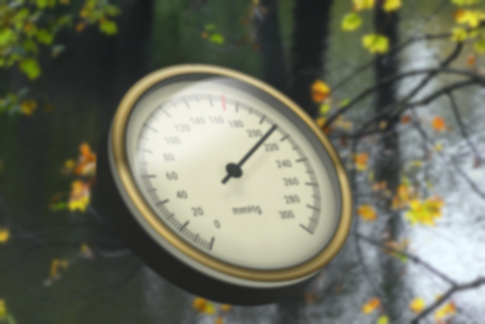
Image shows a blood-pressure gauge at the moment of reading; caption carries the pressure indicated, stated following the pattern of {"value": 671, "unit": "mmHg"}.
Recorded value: {"value": 210, "unit": "mmHg"}
